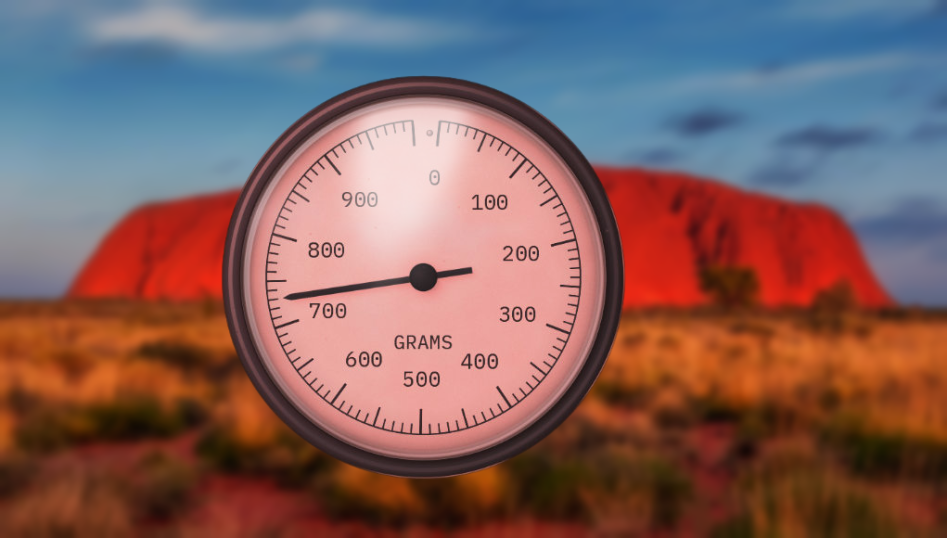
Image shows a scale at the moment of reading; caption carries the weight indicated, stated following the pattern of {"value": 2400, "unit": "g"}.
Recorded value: {"value": 730, "unit": "g"}
